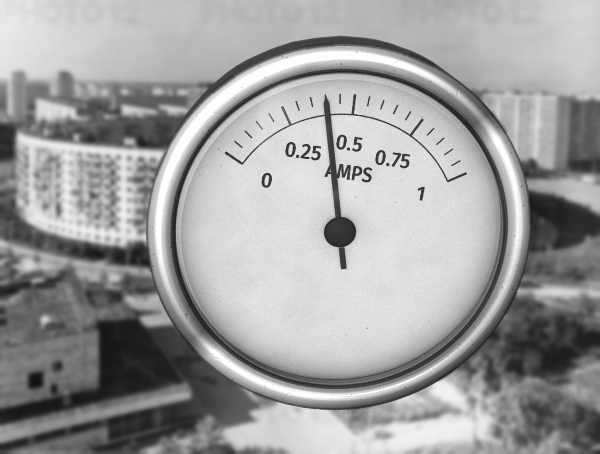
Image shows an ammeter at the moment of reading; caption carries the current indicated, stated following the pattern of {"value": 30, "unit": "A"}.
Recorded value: {"value": 0.4, "unit": "A"}
